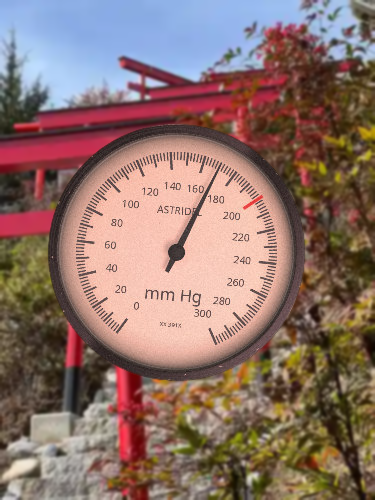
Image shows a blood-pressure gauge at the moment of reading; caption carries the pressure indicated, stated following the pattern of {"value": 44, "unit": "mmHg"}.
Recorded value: {"value": 170, "unit": "mmHg"}
